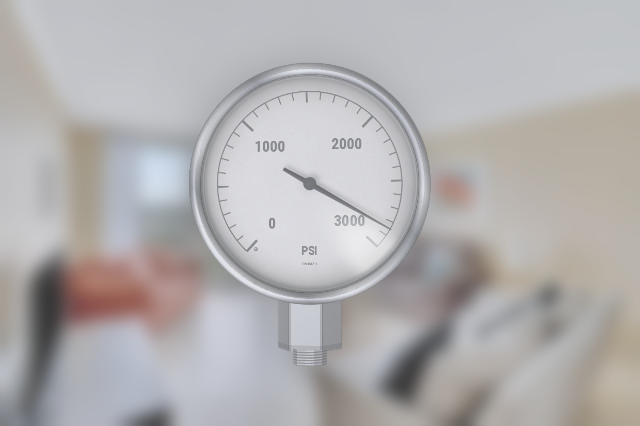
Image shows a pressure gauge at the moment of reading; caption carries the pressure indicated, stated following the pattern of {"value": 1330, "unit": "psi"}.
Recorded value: {"value": 2850, "unit": "psi"}
